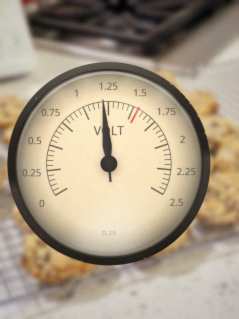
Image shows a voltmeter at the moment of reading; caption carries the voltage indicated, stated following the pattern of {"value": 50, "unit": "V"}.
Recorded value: {"value": 1.2, "unit": "V"}
